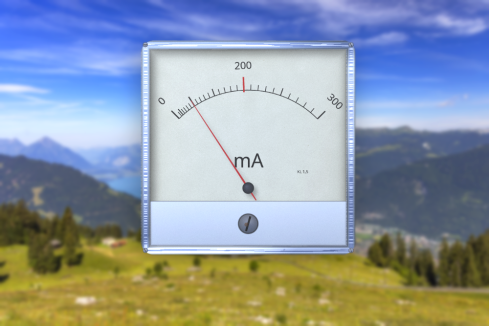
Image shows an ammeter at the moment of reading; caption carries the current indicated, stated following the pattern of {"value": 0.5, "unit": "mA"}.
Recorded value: {"value": 100, "unit": "mA"}
